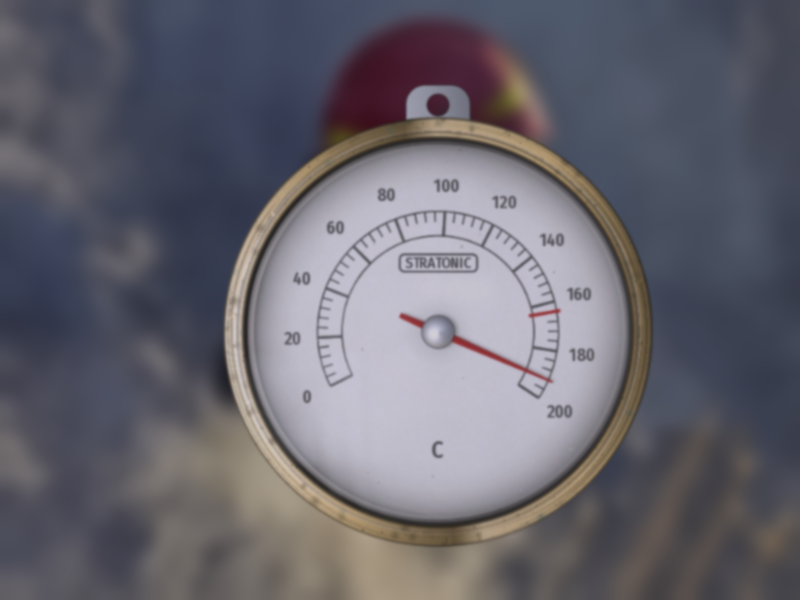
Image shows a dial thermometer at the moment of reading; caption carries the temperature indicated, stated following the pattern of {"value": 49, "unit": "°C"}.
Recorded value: {"value": 192, "unit": "°C"}
